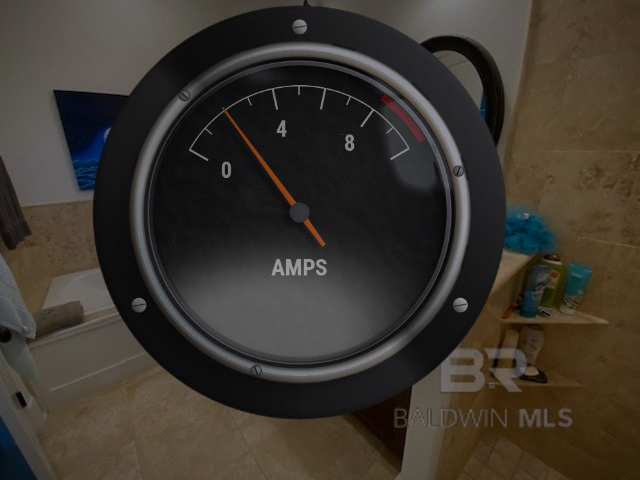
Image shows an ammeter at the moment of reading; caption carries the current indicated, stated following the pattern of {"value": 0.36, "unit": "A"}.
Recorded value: {"value": 2, "unit": "A"}
